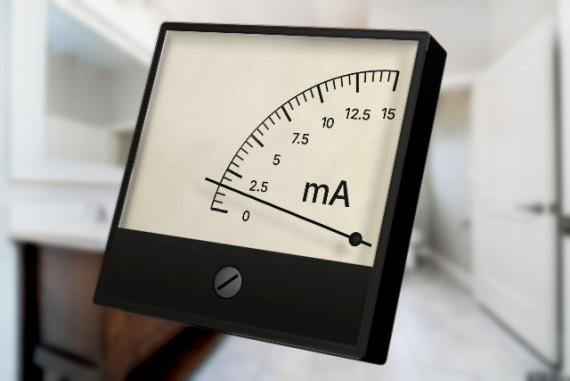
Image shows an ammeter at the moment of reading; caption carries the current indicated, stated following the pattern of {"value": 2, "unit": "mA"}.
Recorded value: {"value": 1.5, "unit": "mA"}
